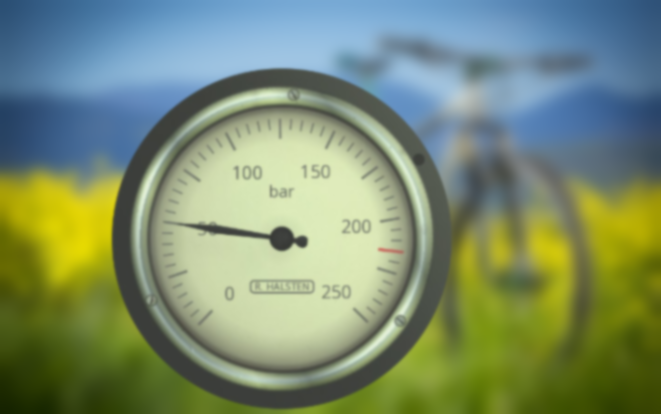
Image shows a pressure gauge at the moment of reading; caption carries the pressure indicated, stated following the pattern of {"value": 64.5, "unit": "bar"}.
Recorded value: {"value": 50, "unit": "bar"}
